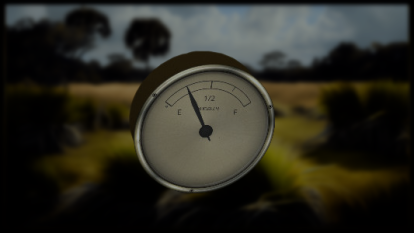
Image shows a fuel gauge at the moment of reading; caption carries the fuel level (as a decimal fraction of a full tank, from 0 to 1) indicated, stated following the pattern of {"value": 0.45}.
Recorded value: {"value": 0.25}
